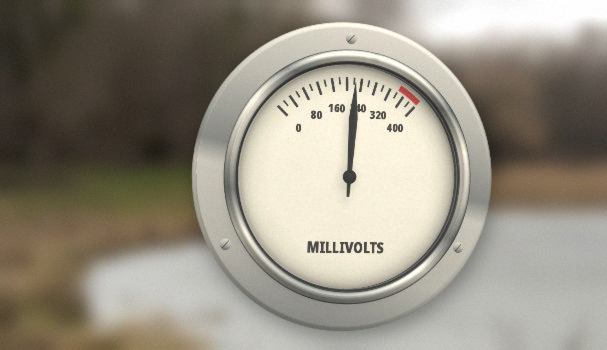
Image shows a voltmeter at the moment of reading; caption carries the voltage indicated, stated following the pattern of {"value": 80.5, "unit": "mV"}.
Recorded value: {"value": 220, "unit": "mV"}
